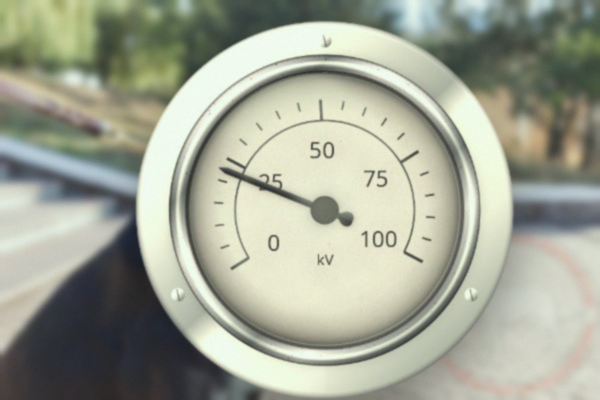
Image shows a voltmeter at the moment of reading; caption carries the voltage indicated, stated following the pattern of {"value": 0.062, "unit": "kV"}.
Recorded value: {"value": 22.5, "unit": "kV"}
